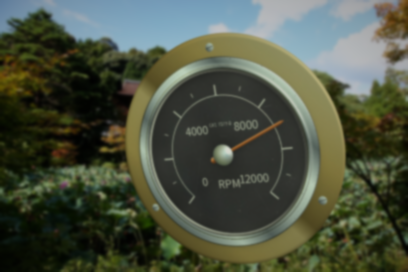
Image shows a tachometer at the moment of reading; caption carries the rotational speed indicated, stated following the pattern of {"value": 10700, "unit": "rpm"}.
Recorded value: {"value": 9000, "unit": "rpm"}
